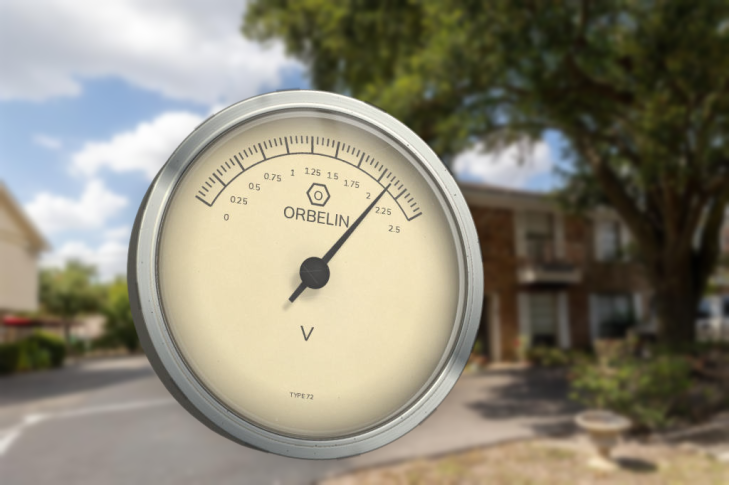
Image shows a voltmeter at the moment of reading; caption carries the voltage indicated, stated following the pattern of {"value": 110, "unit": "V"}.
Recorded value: {"value": 2.1, "unit": "V"}
